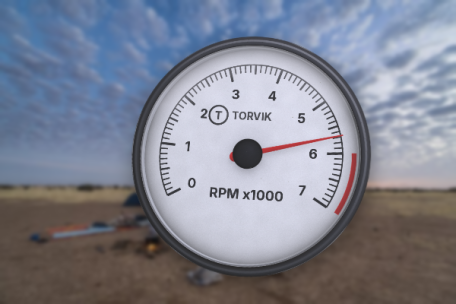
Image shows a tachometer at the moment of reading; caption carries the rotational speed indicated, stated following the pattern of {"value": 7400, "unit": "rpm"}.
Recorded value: {"value": 5700, "unit": "rpm"}
